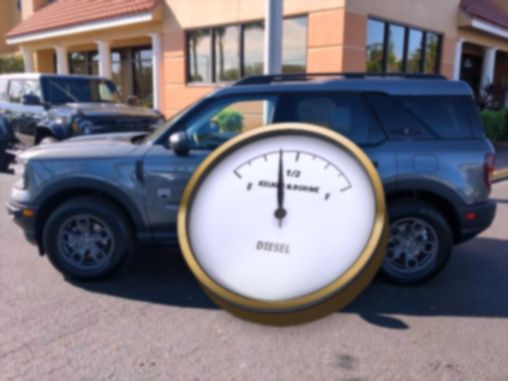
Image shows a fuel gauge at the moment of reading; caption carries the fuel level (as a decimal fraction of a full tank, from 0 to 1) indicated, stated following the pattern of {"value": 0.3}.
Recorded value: {"value": 0.375}
